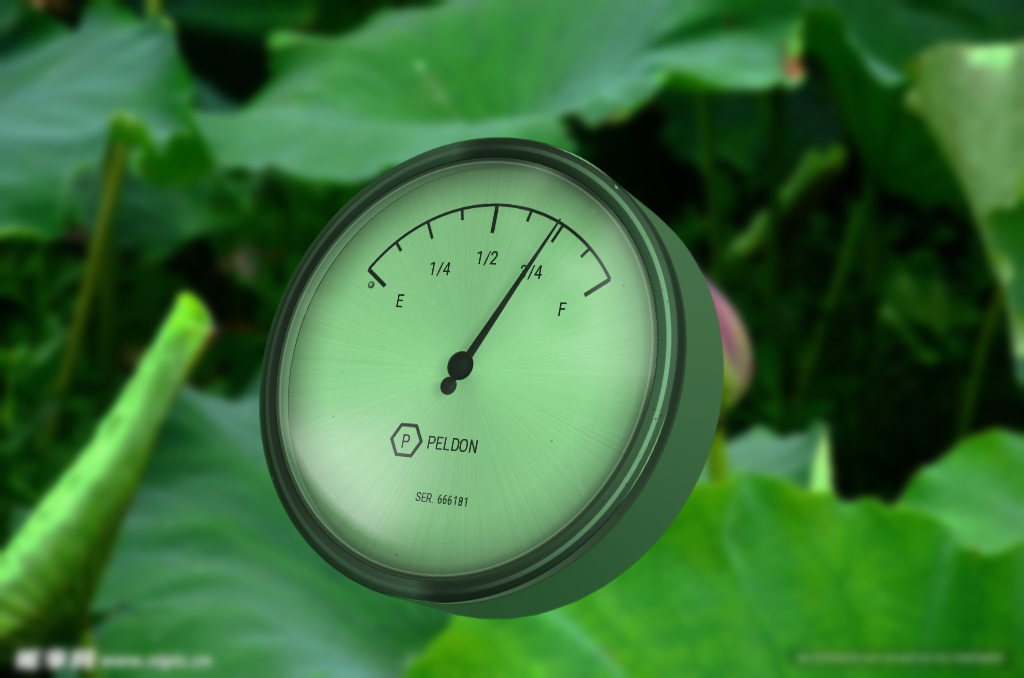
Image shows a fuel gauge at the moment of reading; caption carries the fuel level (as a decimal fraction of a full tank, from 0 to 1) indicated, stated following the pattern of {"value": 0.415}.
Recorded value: {"value": 0.75}
